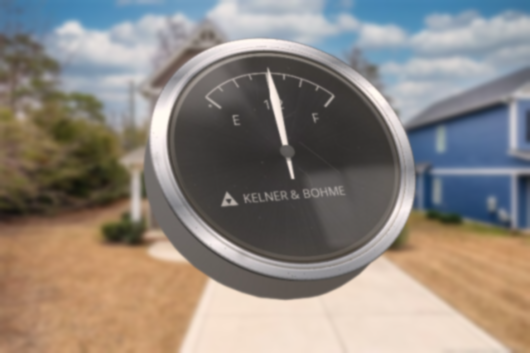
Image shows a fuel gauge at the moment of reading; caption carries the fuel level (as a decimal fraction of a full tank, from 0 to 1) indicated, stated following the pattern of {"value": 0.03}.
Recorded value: {"value": 0.5}
